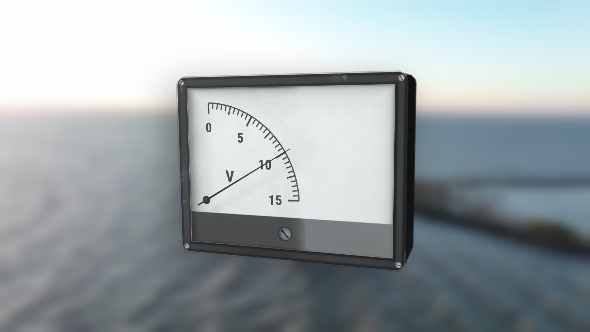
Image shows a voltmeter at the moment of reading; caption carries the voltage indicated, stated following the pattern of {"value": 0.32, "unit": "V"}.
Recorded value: {"value": 10, "unit": "V"}
